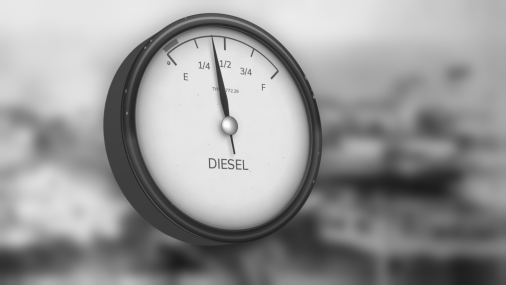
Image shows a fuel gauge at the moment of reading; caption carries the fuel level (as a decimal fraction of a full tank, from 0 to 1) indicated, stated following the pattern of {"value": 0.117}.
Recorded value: {"value": 0.375}
